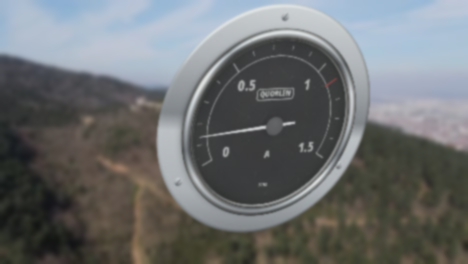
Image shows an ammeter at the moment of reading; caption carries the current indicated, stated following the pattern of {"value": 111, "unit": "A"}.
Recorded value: {"value": 0.15, "unit": "A"}
